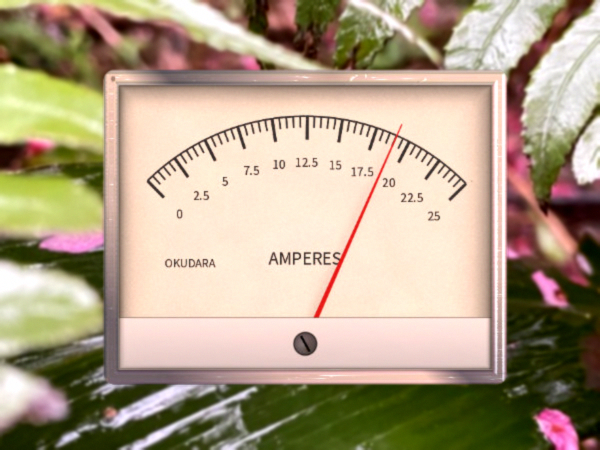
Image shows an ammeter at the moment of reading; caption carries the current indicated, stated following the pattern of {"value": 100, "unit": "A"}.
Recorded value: {"value": 19, "unit": "A"}
